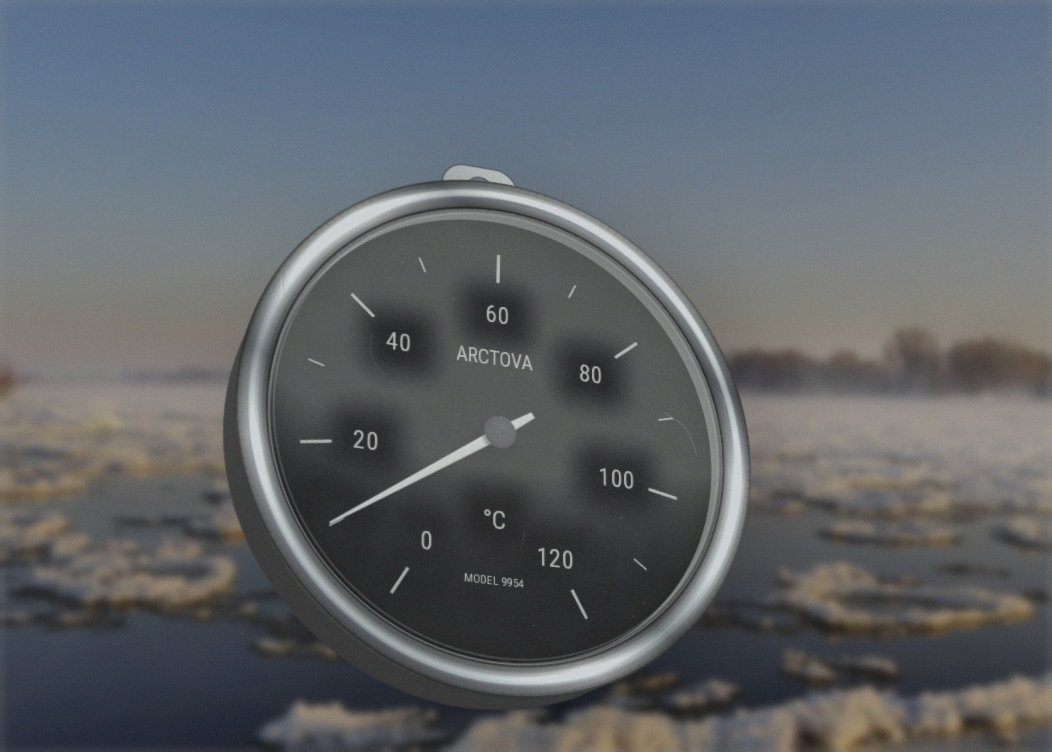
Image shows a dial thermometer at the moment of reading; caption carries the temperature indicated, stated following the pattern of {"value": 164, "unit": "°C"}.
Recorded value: {"value": 10, "unit": "°C"}
